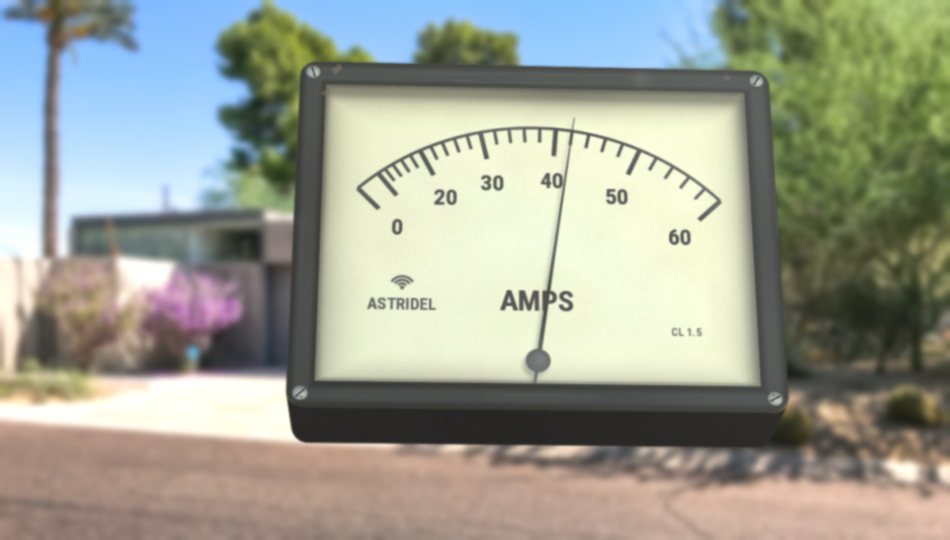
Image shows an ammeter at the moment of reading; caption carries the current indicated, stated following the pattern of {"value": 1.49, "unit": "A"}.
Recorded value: {"value": 42, "unit": "A"}
